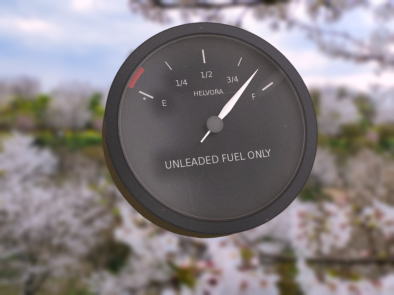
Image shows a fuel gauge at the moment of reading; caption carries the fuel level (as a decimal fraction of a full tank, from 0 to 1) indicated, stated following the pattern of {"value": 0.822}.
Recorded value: {"value": 0.875}
